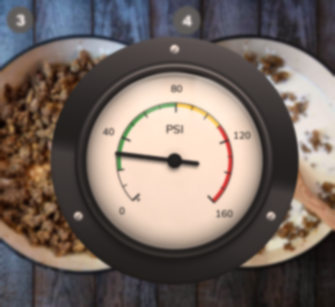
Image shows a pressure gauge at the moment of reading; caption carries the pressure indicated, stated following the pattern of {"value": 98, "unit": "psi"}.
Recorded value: {"value": 30, "unit": "psi"}
